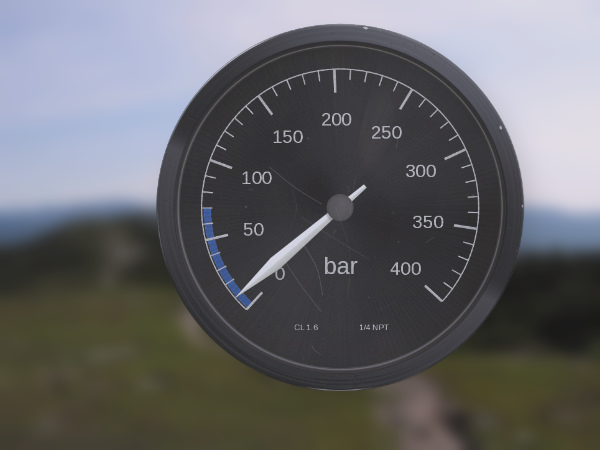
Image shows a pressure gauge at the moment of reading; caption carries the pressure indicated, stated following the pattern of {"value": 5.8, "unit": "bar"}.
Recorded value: {"value": 10, "unit": "bar"}
